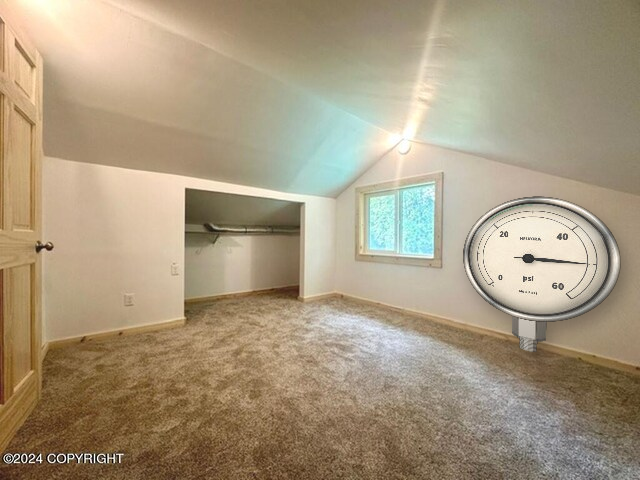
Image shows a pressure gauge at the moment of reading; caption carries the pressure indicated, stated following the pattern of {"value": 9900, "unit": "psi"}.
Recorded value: {"value": 50, "unit": "psi"}
